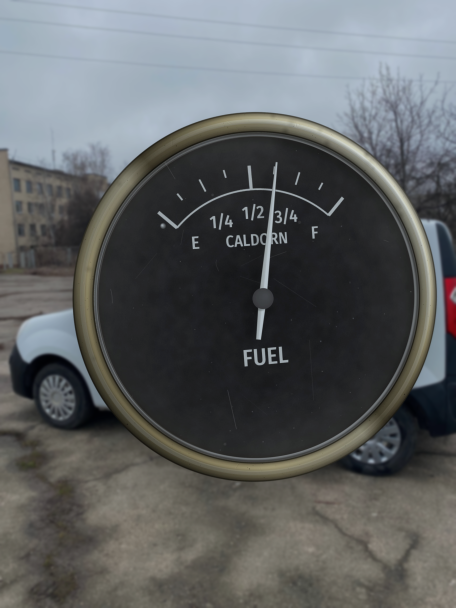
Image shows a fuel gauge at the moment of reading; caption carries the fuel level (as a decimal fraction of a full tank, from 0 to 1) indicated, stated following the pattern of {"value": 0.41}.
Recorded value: {"value": 0.625}
